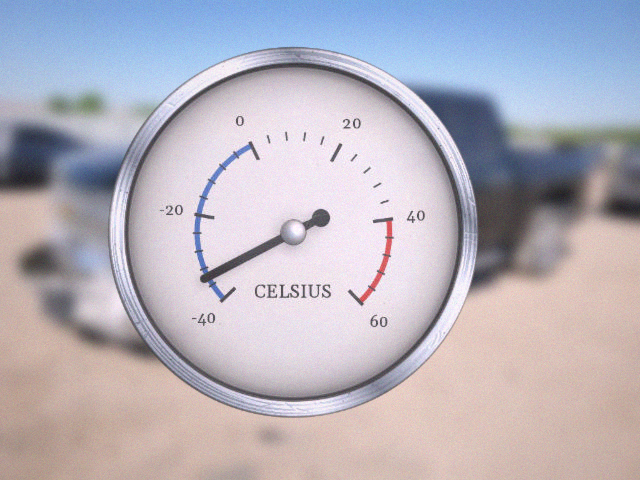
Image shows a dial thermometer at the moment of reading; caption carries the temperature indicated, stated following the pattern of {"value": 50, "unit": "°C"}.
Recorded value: {"value": -34, "unit": "°C"}
